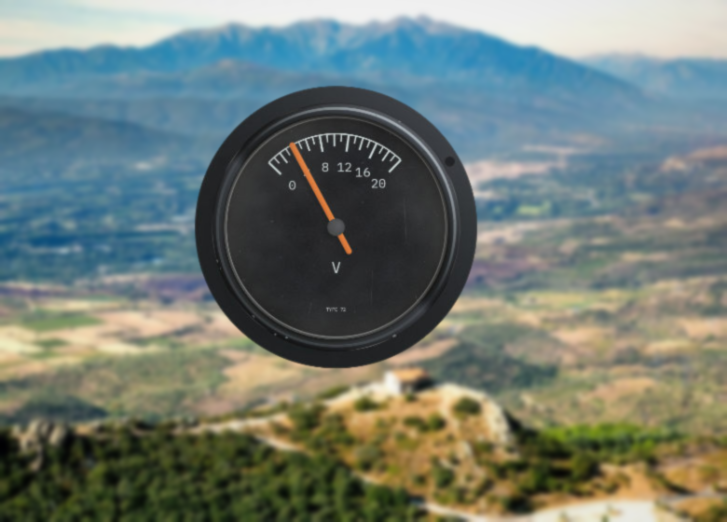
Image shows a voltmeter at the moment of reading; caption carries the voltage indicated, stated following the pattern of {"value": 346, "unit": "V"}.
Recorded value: {"value": 4, "unit": "V"}
